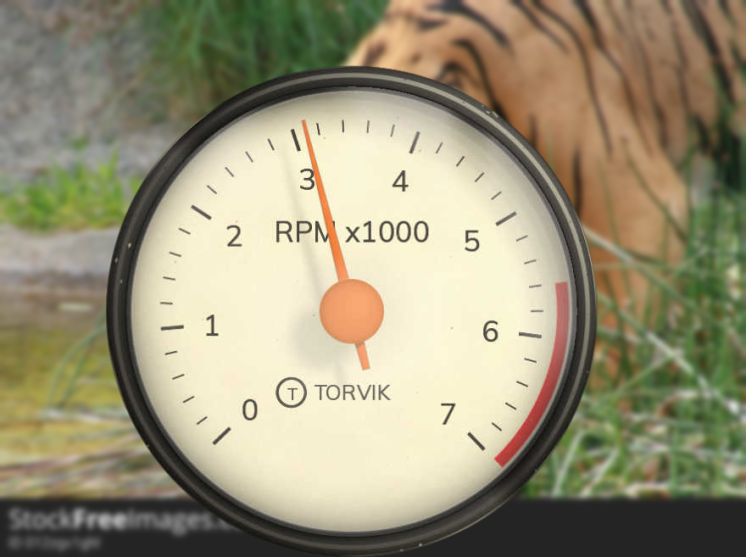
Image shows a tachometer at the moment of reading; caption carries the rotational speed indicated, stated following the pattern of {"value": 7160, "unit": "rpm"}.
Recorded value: {"value": 3100, "unit": "rpm"}
